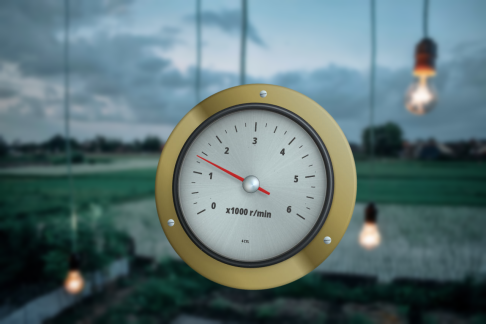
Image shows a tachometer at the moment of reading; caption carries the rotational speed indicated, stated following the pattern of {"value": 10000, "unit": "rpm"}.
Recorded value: {"value": 1375, "unit": "rpm"}
